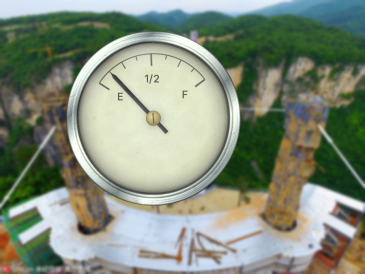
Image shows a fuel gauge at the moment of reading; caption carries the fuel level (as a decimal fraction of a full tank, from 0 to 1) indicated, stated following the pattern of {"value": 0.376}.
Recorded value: {"value": 0.125}
